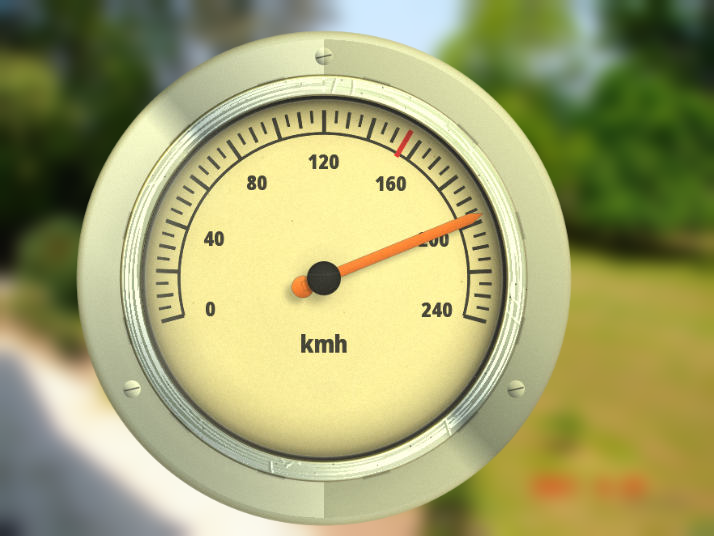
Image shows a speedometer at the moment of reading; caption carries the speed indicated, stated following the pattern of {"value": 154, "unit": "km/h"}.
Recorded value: {"value": 197.5, "unit": "km/h"}
